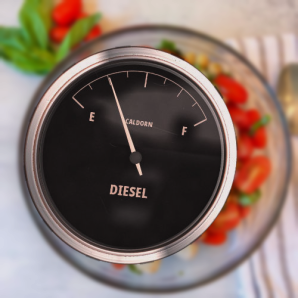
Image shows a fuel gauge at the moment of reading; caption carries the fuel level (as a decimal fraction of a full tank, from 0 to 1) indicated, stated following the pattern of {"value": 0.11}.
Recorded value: {"value": 0.25}
